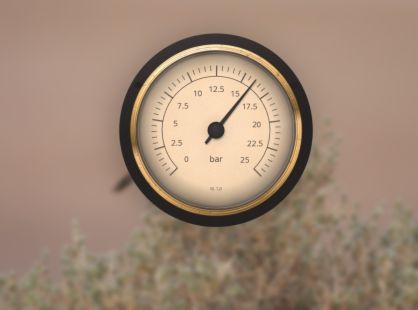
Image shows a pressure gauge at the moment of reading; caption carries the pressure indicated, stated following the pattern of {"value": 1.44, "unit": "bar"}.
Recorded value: {"value": 16, "unit": "bar"}
